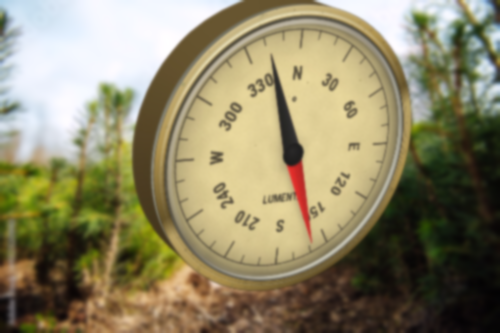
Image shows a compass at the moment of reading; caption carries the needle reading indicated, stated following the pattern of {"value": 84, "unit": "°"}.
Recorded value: {"value": 160, "unit": "°"}
